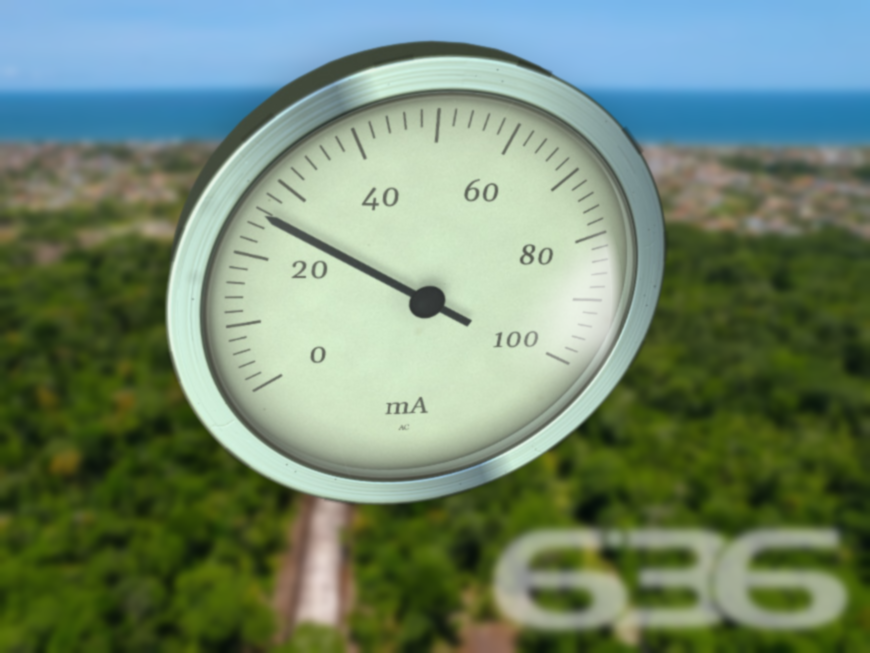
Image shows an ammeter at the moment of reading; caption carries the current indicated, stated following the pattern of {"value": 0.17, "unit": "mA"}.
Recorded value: {"value": 26, "unit": "mA"}
